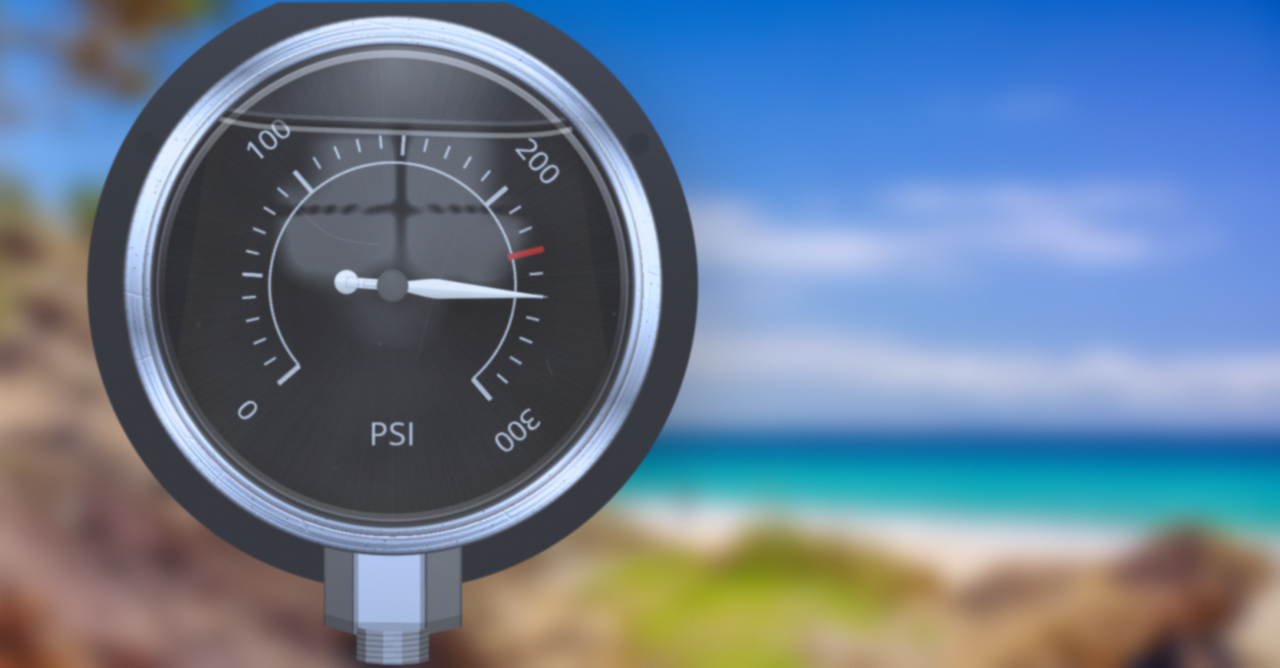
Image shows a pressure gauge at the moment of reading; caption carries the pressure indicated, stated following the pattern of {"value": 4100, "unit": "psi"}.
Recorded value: {"value": 250, "unit": "psi"}
